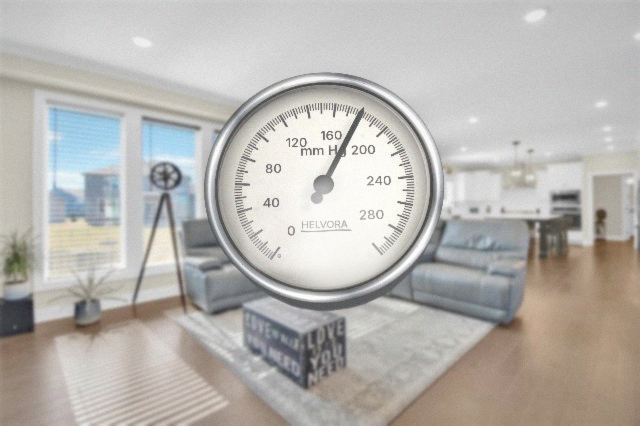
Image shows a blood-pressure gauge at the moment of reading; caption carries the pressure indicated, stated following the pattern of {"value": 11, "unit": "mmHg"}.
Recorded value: {"value": 180, "unit": "mmHg"}
